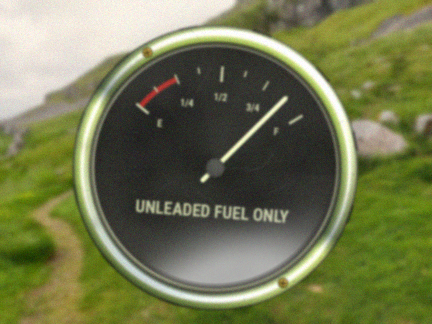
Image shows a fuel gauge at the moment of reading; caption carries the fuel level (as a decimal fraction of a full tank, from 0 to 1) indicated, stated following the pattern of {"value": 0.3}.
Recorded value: {"value": 0.875}
